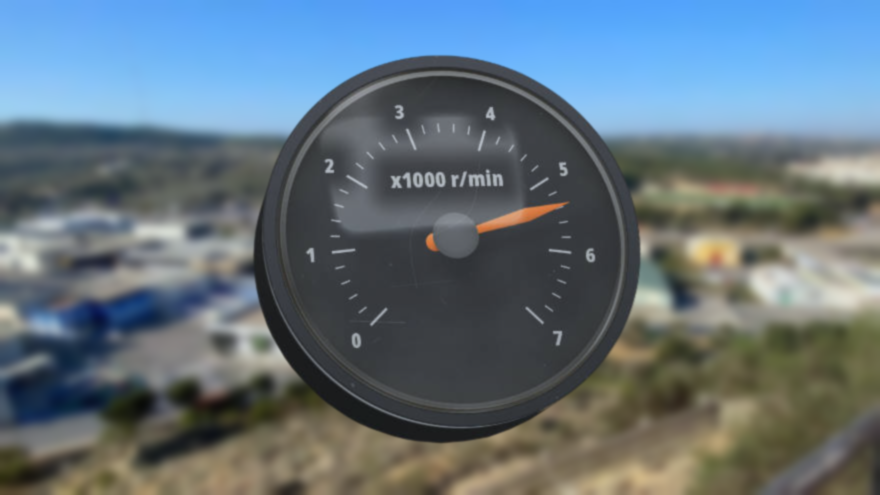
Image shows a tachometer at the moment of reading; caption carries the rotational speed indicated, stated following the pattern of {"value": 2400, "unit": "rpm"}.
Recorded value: {"value": 5400, "unit": "rpm"}
